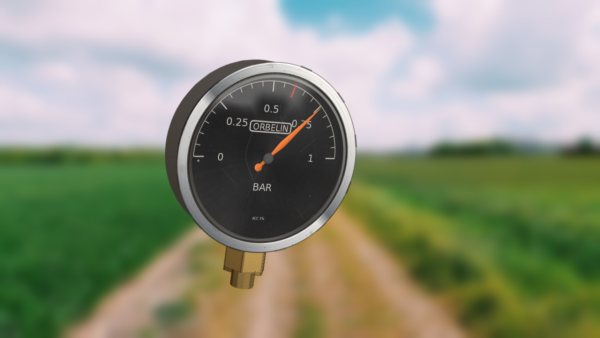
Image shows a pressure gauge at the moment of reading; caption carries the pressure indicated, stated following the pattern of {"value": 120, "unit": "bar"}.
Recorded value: {"value": 0.75, "unit": "bar"}
